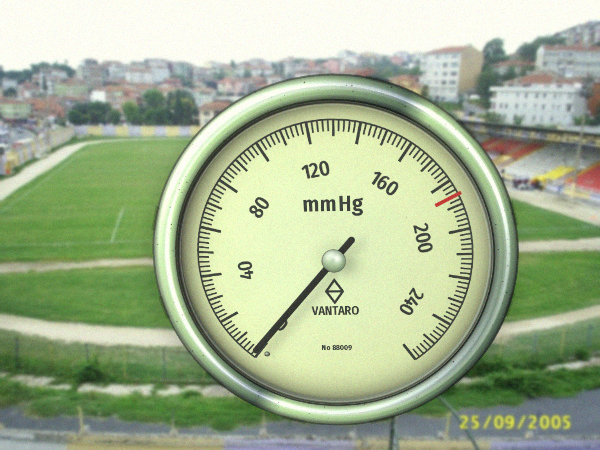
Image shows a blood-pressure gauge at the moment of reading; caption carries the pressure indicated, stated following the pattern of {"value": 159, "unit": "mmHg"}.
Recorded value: {"value": 2, "unit": "mmHg"}
